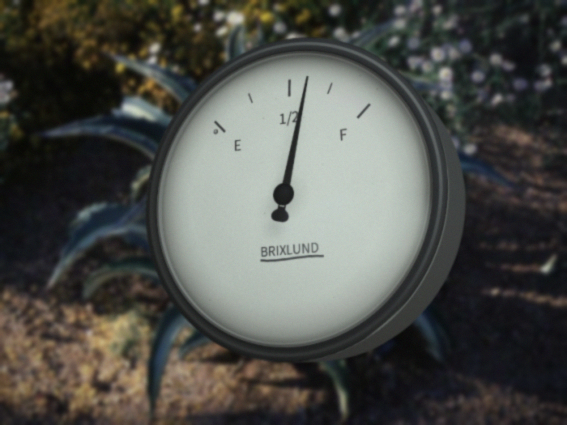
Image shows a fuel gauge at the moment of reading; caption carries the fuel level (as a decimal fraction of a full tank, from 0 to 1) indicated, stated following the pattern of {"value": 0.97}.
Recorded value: {"value": 0.625}
